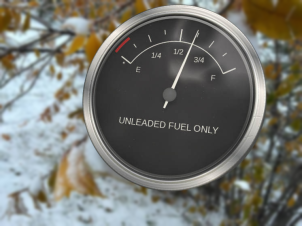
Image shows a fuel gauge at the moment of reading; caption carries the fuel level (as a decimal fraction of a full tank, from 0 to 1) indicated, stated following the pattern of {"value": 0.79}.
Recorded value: {"value": 0.625}
